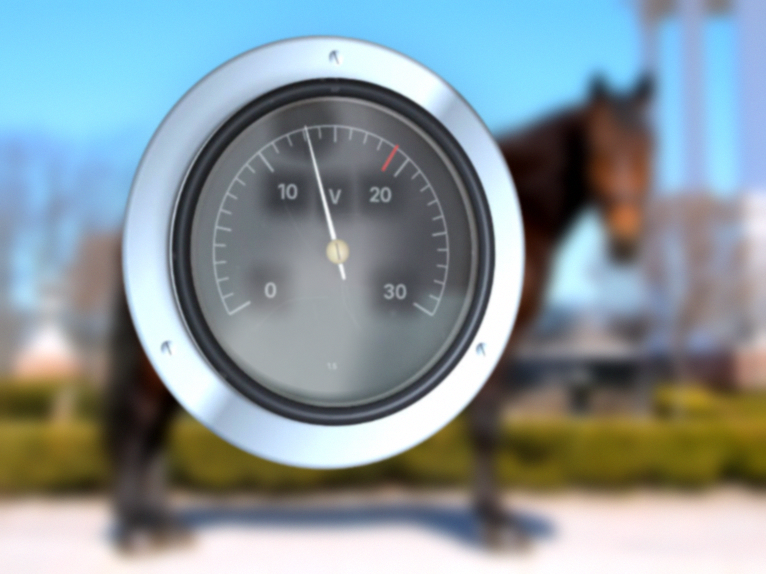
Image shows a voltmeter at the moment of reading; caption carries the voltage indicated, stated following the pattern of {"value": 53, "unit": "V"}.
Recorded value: {"value": 13, "unit": "V"}
